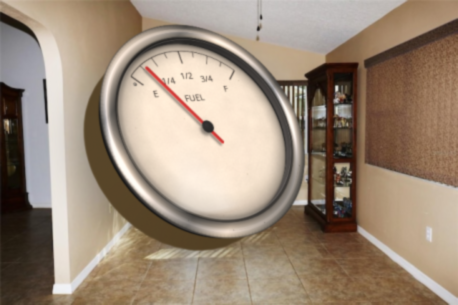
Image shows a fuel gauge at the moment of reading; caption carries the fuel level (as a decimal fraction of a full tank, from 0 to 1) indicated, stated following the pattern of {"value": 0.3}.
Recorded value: {"value": 0.125}
